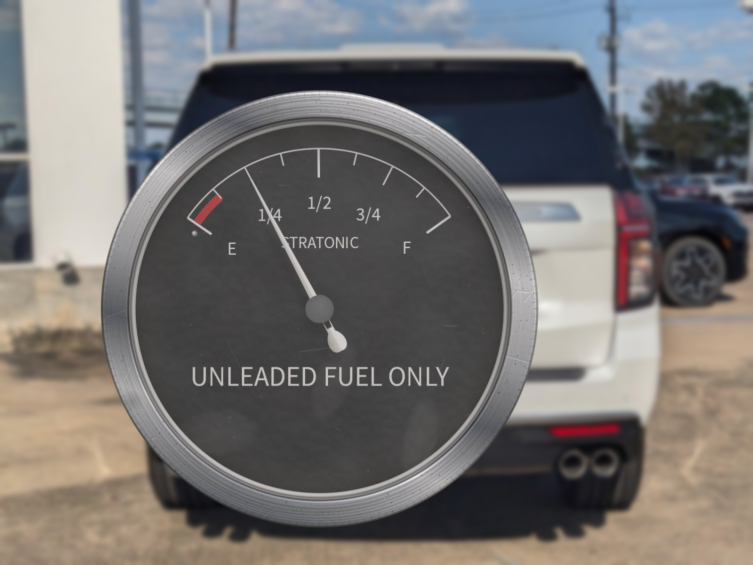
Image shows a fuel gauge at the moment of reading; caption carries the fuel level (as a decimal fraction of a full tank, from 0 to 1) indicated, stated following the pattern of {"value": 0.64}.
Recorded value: {"value": 0.25}
